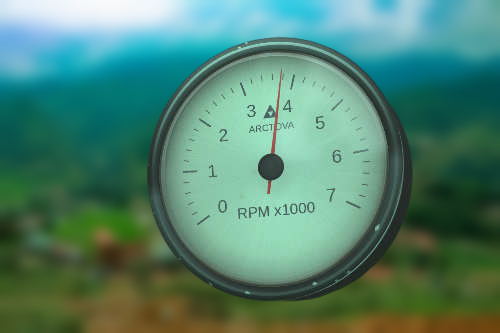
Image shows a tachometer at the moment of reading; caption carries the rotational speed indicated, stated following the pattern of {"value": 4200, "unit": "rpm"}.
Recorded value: {"value": 3800, "unit": "rpm"}
